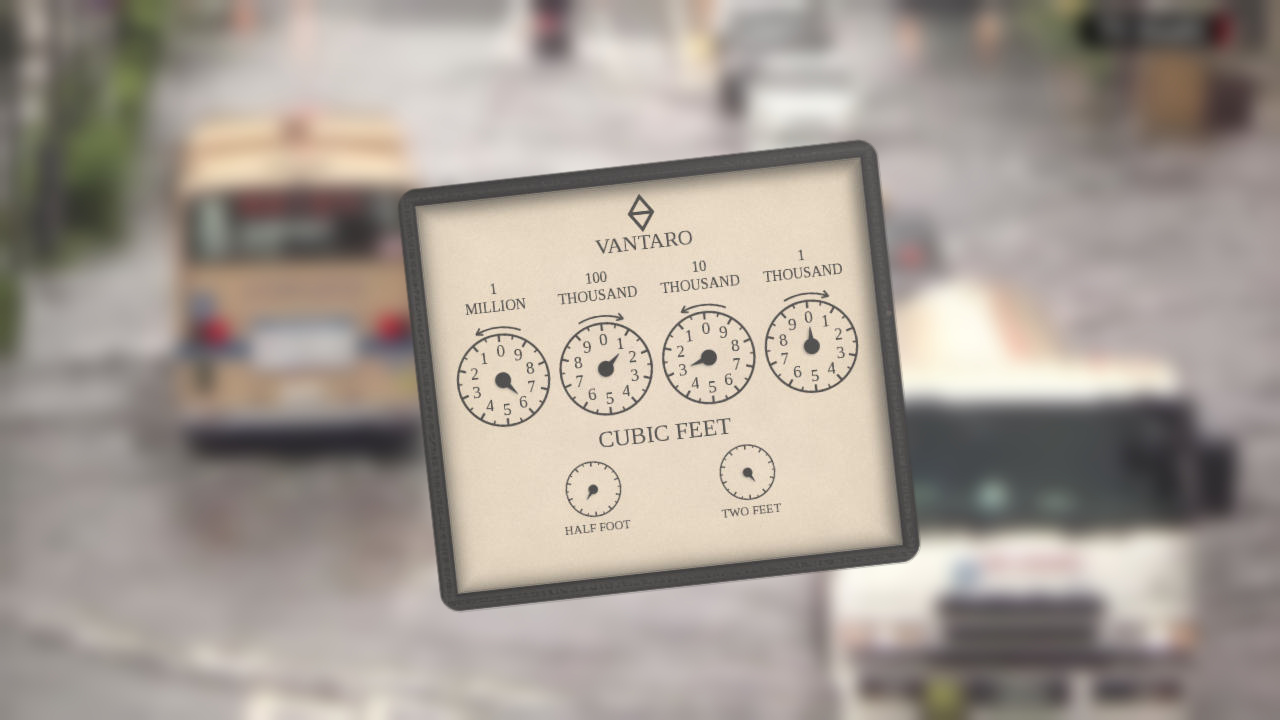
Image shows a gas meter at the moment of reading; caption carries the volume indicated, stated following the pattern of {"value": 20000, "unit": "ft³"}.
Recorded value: {"value": 613000, "unit": "ft³"}
